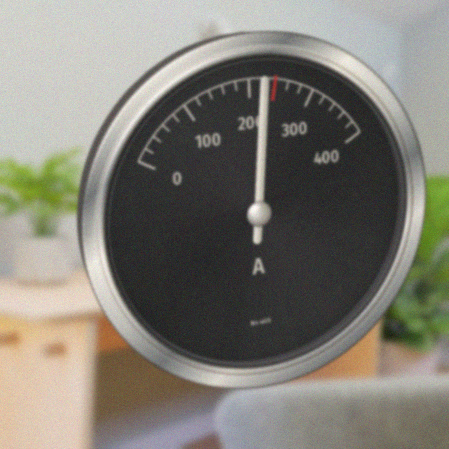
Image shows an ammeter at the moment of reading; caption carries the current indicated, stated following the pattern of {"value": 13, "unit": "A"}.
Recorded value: {"value": 220, "unit": "A"}
